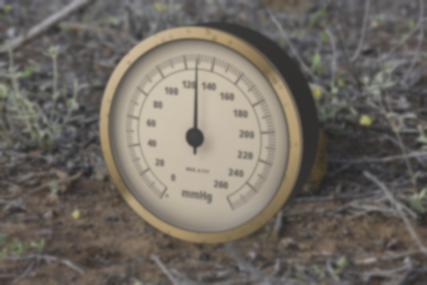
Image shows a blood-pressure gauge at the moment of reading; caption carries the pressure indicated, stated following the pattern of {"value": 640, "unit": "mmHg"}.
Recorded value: {"value": 130, "unit": "mmHg"}
